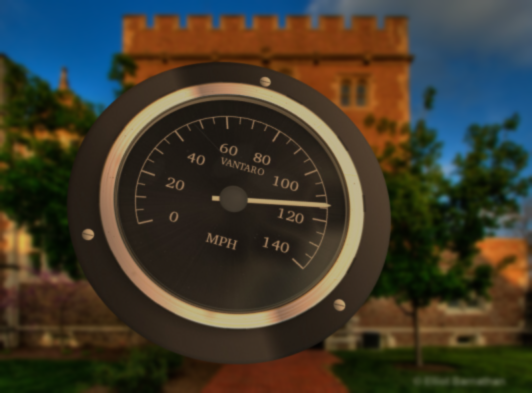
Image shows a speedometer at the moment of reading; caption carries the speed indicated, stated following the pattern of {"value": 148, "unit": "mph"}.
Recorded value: {"value": 115, "unit": "mph"}
